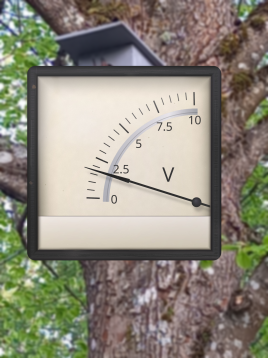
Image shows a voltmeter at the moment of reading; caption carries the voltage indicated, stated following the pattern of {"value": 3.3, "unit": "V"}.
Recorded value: {"value": 1.75, "unit": "V"}
